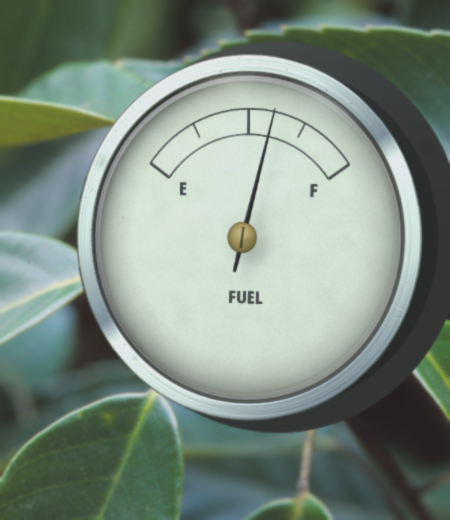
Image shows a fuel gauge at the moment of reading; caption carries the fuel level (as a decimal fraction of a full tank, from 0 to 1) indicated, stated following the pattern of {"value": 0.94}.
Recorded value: {"value": 0.625}
